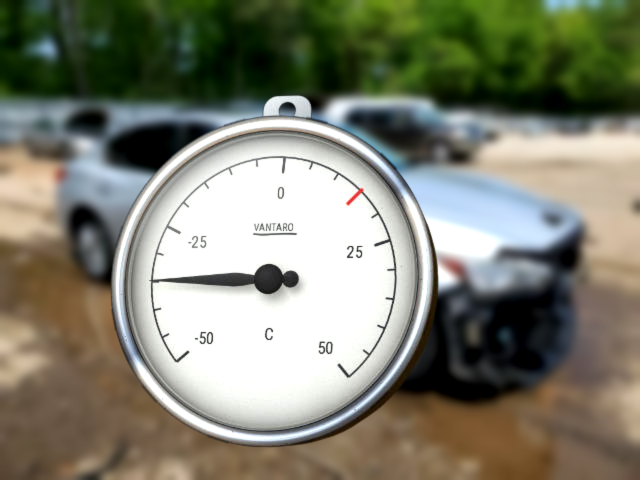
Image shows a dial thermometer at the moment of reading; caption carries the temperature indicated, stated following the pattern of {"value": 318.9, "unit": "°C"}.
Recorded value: {"value": -35, "unit": "°C"}
